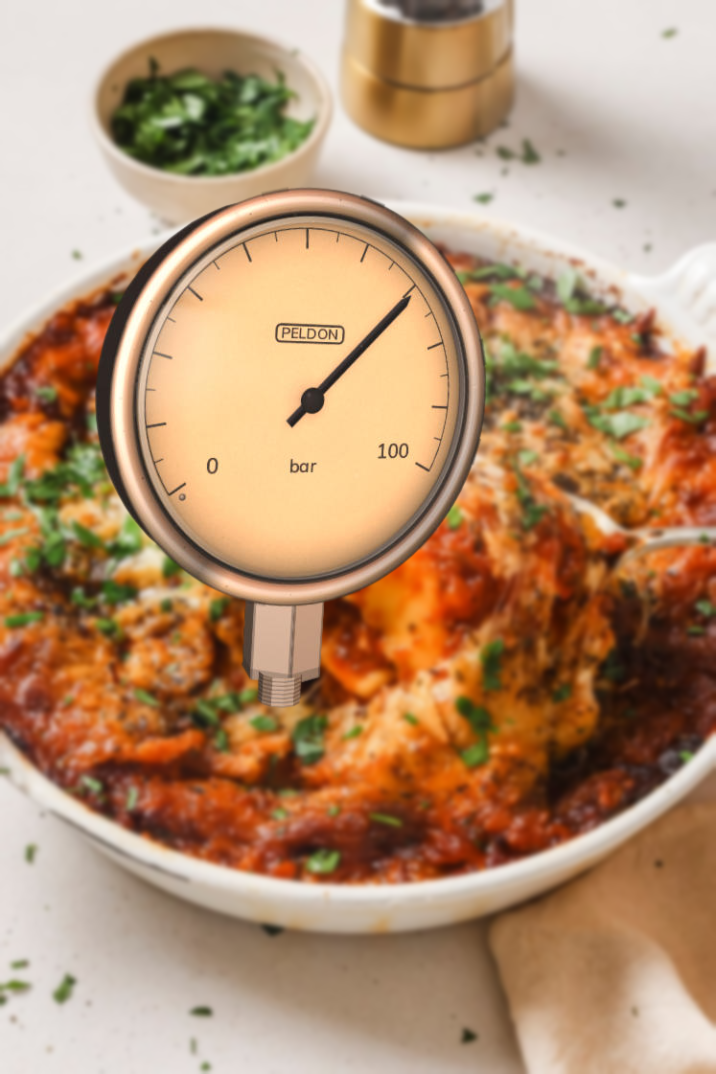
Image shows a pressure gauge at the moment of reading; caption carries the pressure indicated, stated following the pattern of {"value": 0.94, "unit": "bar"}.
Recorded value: {"value": 70, "unit": "bar"}
